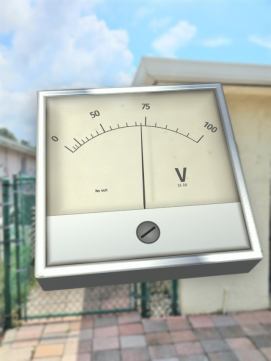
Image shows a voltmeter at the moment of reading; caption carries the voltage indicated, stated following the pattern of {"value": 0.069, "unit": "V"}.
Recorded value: {"value": 72.5, "unit": "V"}
